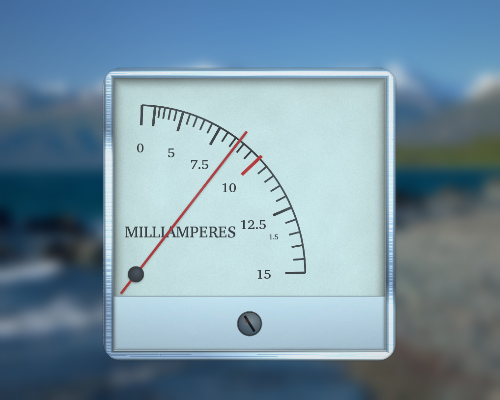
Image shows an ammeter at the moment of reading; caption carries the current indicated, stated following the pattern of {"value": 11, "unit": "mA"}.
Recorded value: {"value": 8.75, "unit": "mA"}
